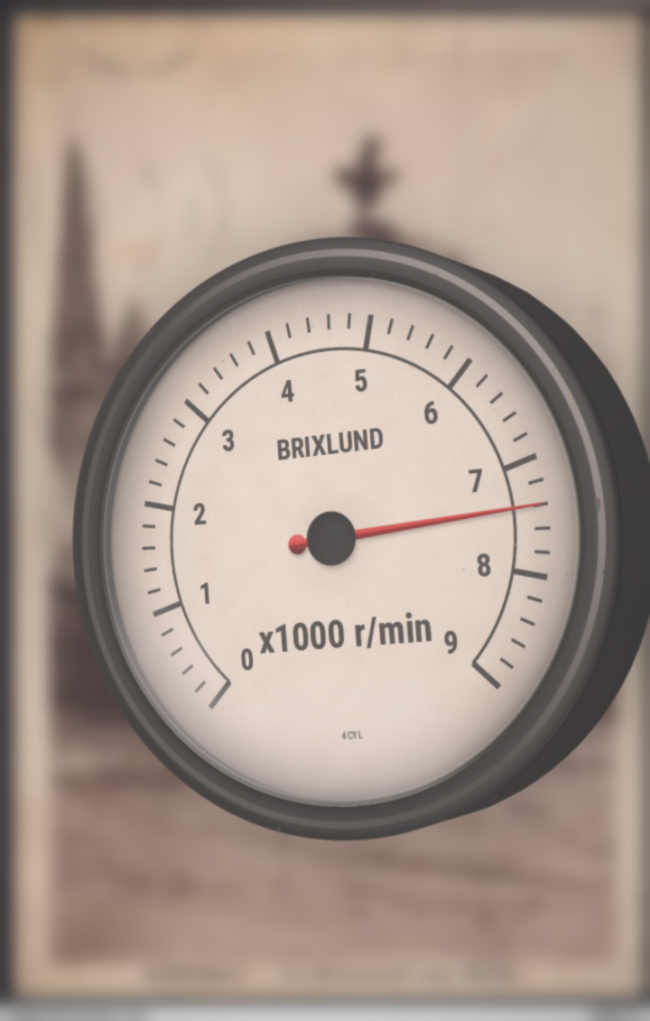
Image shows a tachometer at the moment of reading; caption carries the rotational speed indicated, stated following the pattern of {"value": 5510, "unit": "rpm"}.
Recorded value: {"value": 7400, "unit": "rpm"}
